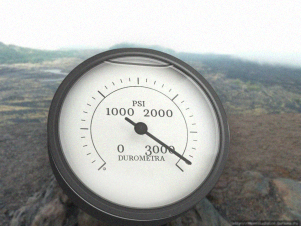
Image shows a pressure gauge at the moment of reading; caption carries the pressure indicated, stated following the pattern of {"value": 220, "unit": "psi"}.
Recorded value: {"value": 2900, "unit": "psi"}
